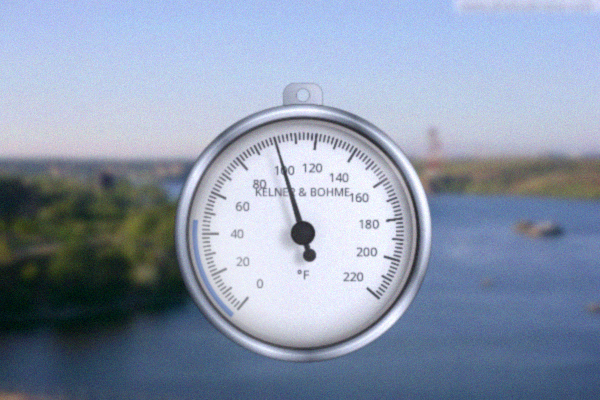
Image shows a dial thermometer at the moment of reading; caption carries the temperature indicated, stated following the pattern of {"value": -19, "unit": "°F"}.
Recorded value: {"value": 100, "unit": "°F"}
